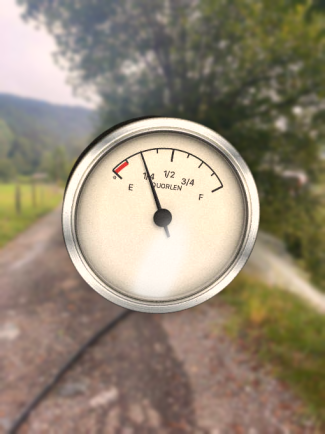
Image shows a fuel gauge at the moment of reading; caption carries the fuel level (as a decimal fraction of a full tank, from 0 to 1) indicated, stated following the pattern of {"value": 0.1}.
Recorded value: {"value": 0.25}
